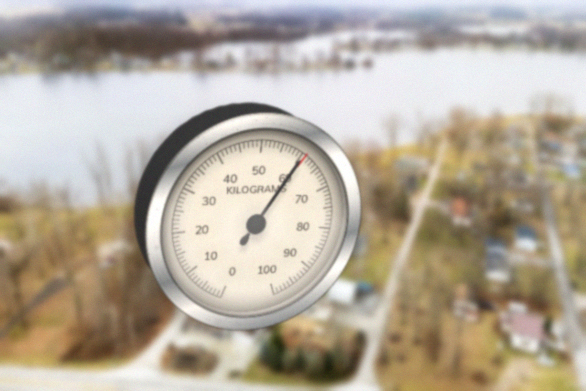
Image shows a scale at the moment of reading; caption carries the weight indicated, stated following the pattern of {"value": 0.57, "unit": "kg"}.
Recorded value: {"value": 60, "unit": "kg"}
